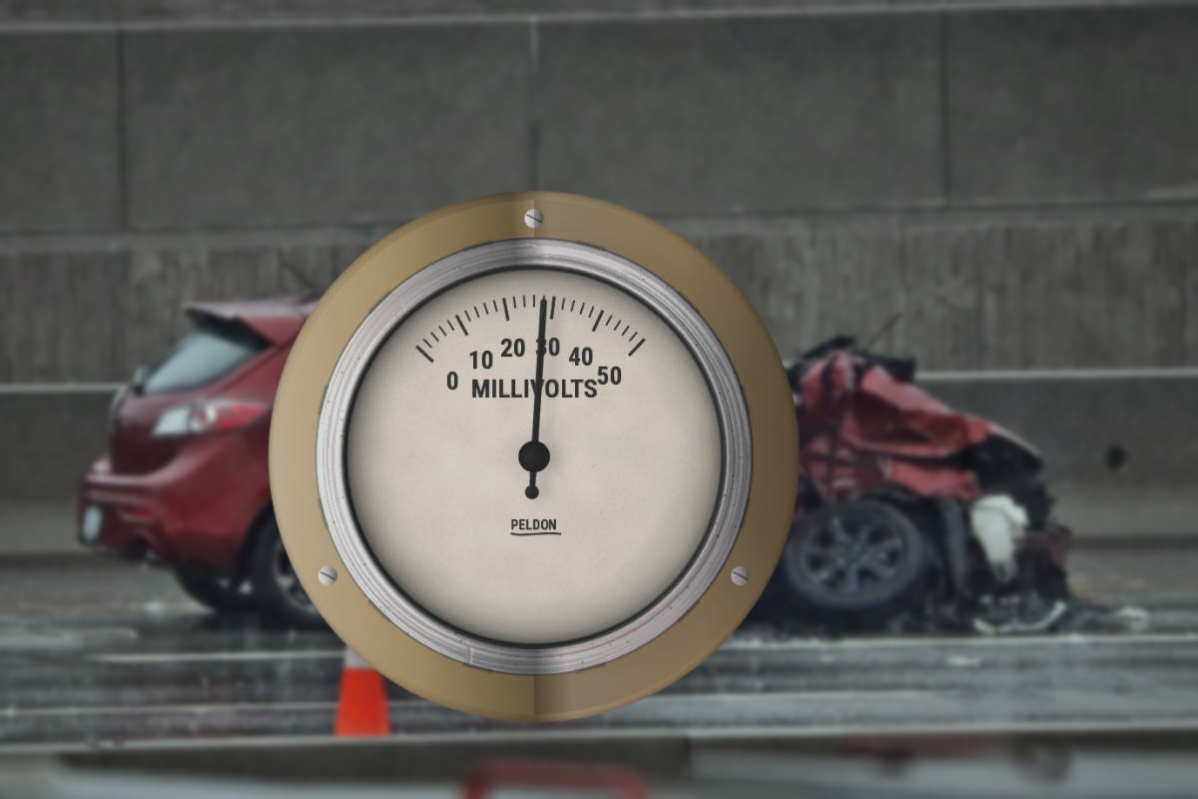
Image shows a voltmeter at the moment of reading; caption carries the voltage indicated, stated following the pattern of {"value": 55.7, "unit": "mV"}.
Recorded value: {"value": 28, "unit": "mV"}
